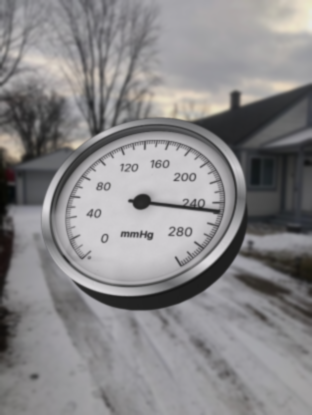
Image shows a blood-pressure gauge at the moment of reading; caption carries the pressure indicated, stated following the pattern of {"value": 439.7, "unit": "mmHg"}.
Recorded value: {"value": 250, "unit": "mmHg"}
